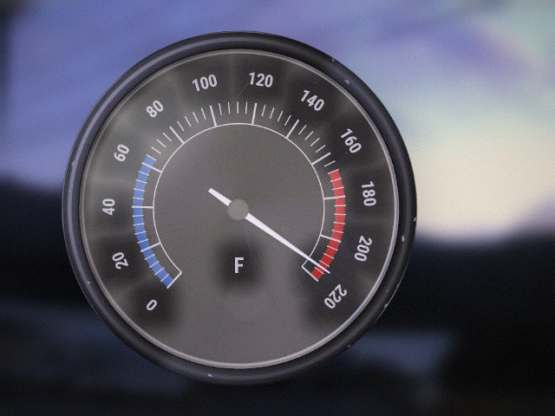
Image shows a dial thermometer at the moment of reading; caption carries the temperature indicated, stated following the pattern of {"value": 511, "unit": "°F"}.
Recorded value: {"value": 214, "unit": "°F"}
